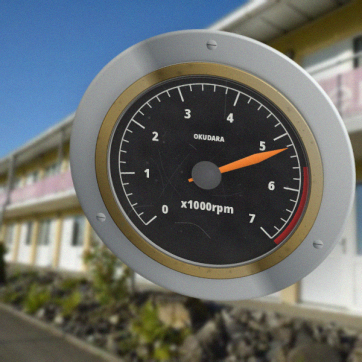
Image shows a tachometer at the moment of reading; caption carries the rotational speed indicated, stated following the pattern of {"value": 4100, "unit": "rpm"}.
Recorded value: {"value": 5200, "unit": "rpm"}
